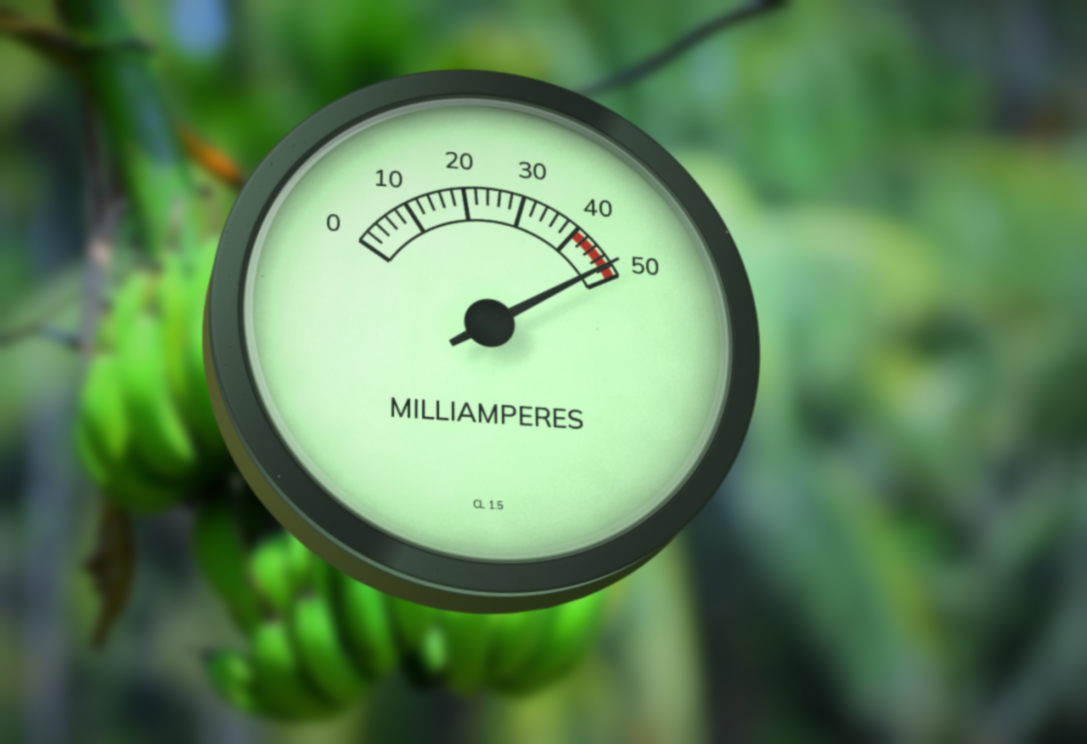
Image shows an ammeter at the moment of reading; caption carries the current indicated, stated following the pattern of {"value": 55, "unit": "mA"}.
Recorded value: {"value": 48, "unit": "mA"}
